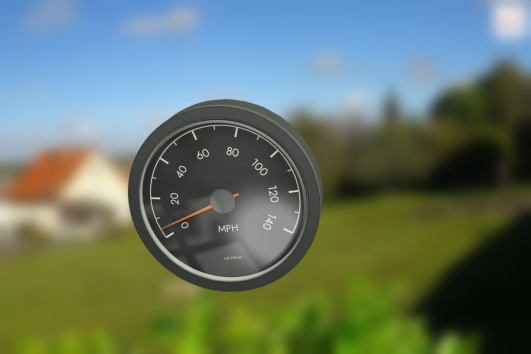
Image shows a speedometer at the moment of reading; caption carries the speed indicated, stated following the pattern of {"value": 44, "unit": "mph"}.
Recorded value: {"value": 5, "unit": "mph"}
